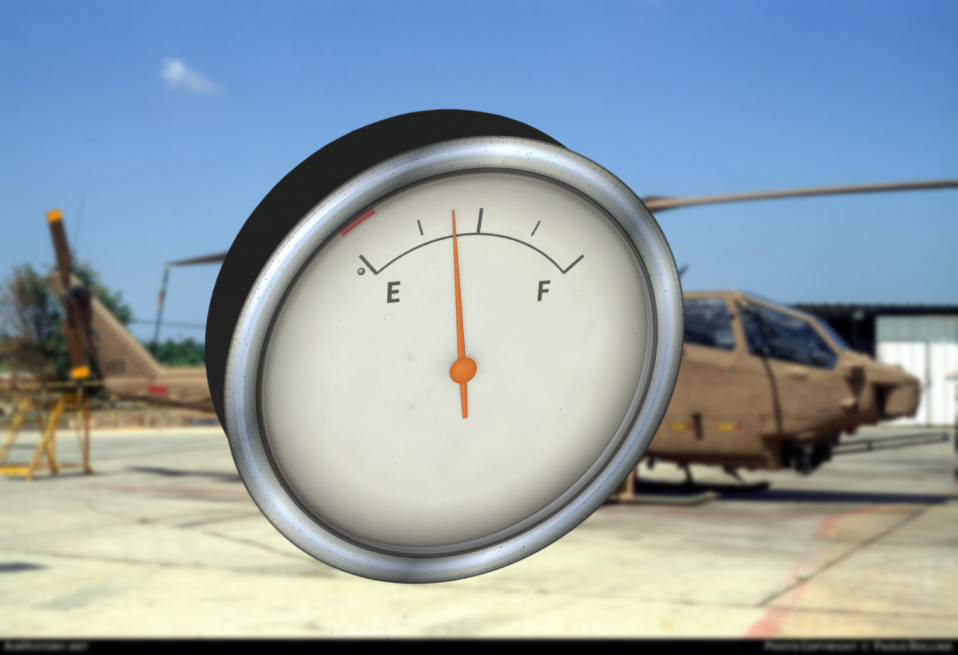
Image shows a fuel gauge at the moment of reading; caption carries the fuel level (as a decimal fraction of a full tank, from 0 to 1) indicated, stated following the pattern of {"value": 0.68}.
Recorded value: {"value": 0.375}
